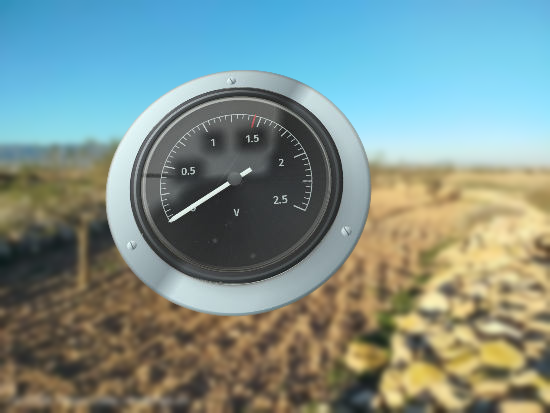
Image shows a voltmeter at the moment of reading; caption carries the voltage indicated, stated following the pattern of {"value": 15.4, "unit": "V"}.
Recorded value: {"value": 0, "unit": "V"}
